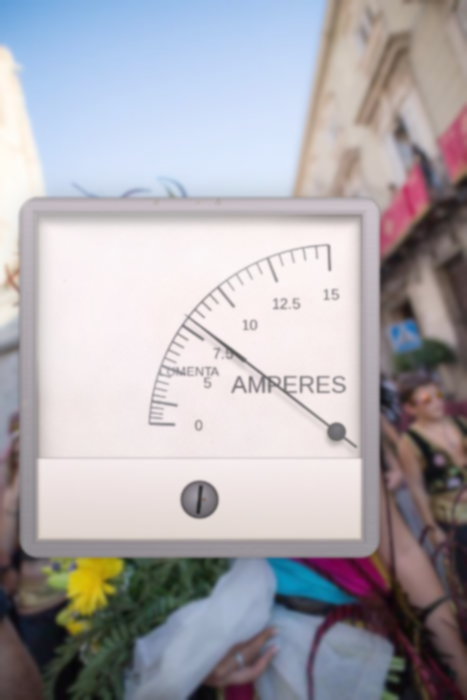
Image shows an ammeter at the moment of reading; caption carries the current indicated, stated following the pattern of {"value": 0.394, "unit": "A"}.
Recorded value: {"value": 8, "unit": "A"}
